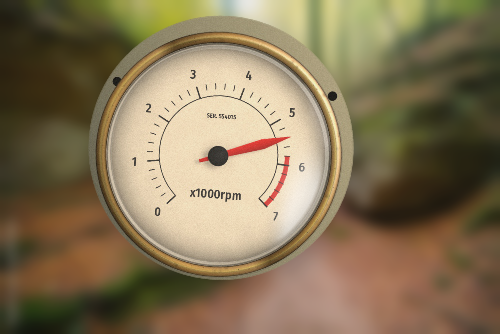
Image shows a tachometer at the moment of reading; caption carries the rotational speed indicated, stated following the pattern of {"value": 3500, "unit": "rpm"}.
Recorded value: {"value": 5400, "unit": "rpm"}
